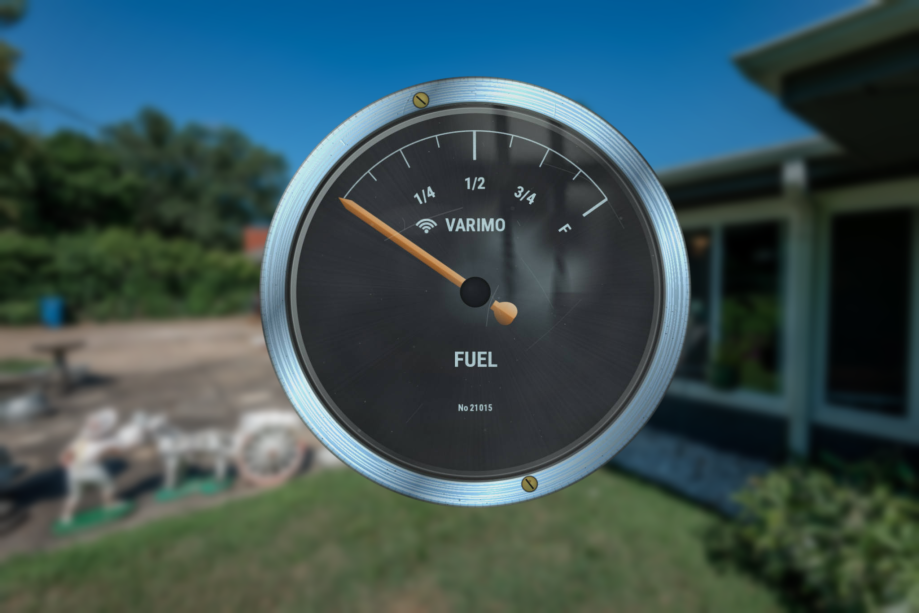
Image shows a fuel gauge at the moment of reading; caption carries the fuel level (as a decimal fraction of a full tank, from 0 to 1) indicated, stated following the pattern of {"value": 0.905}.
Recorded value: {"value": 0}
